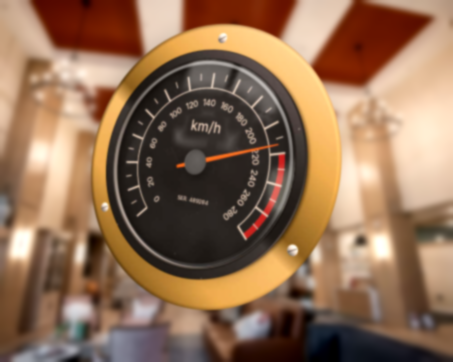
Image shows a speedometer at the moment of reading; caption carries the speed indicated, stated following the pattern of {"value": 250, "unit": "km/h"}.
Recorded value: {"value": 215, "unit": "km/h"}
